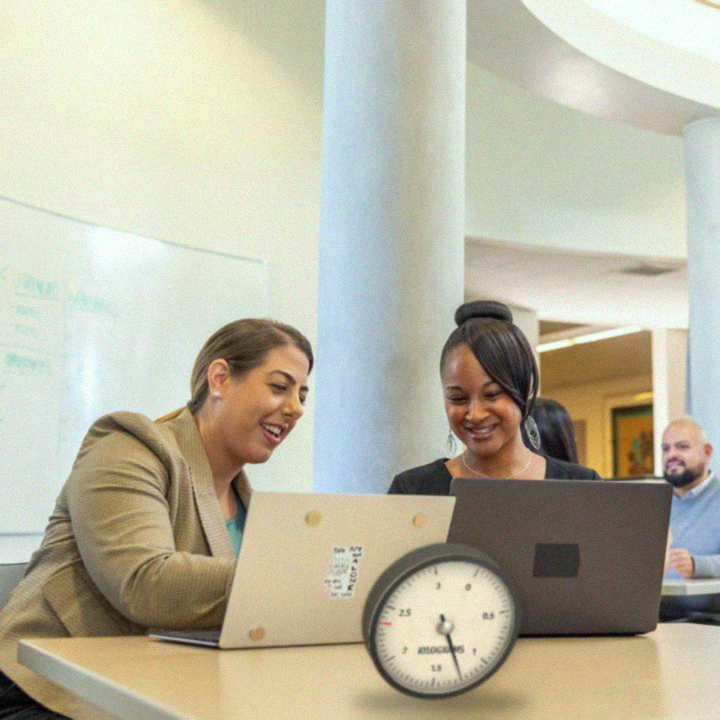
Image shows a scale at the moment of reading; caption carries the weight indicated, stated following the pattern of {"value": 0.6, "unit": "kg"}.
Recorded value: {"value": 1.25, "unit": "kg"}
